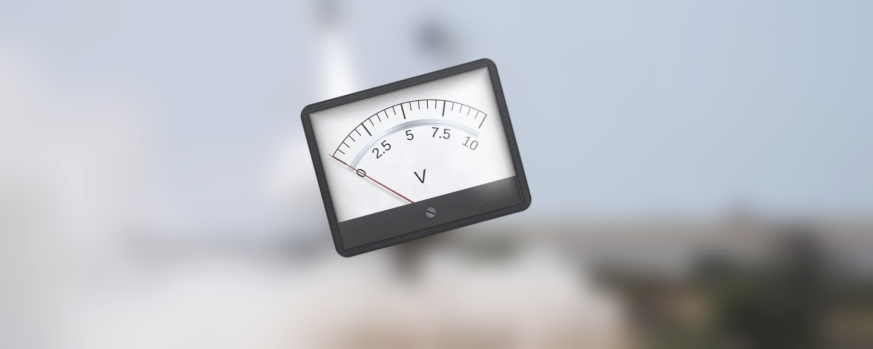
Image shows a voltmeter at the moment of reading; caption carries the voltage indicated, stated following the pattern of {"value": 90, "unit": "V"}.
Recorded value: {"value": 0, "unit": "V"}
